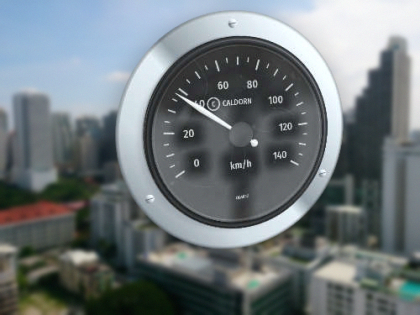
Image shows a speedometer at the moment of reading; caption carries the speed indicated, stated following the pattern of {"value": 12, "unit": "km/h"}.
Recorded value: {"value": 37.5, "unit": "km/h"}
